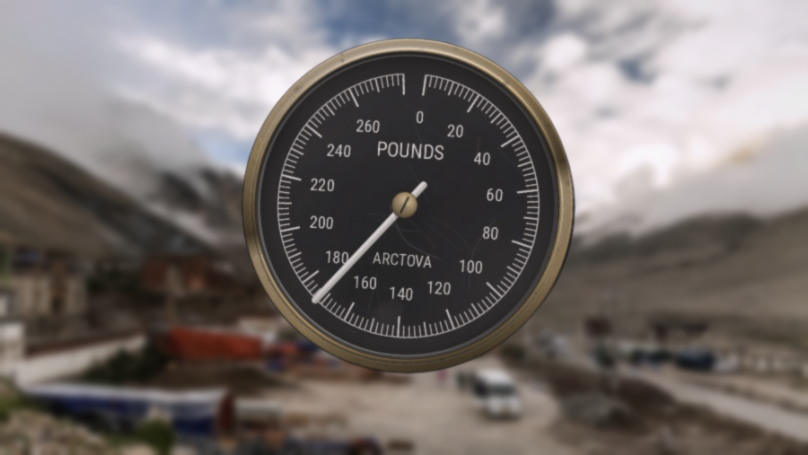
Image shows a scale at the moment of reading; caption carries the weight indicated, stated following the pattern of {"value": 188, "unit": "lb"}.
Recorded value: {"value": 172, "unit": "lb"}
